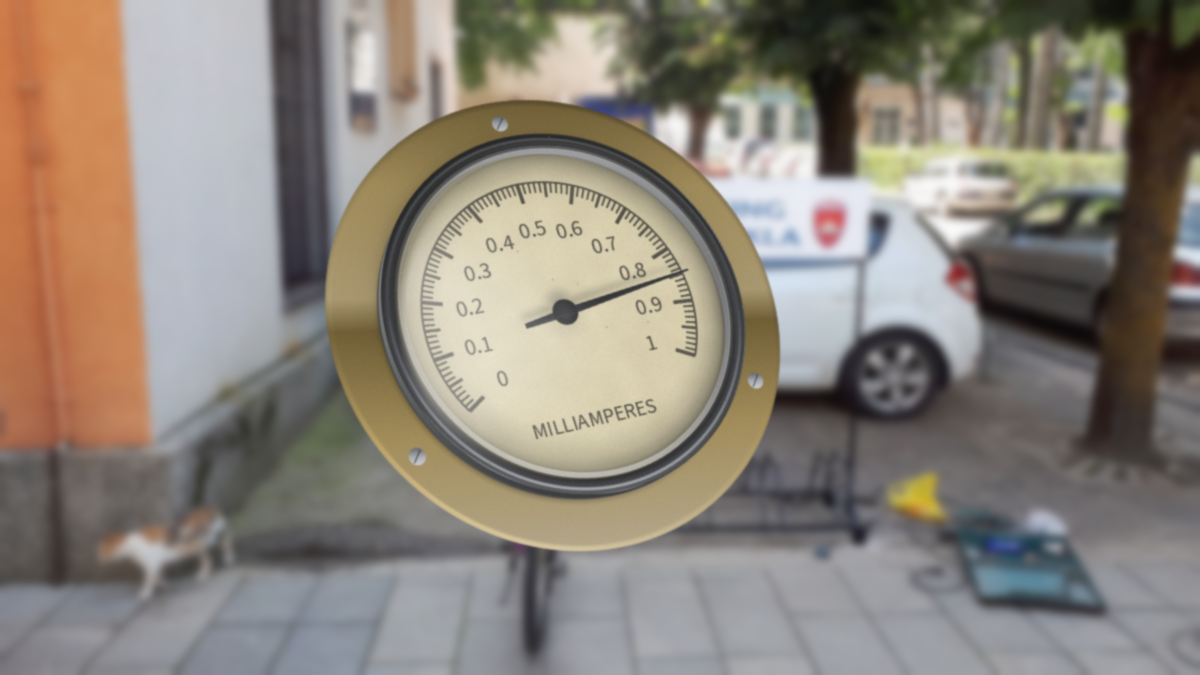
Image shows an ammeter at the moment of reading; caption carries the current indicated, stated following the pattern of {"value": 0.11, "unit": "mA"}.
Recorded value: {"value": 0.85, "unit": "mA"}
